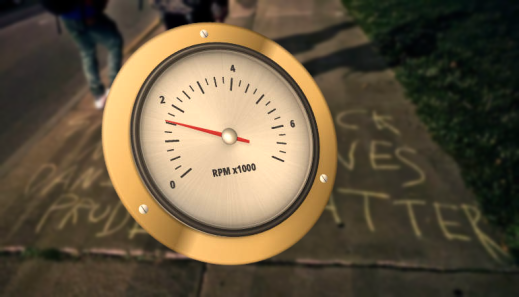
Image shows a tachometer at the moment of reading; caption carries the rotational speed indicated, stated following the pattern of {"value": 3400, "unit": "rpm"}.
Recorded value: {"value": 1500, "unit": "rpm"}
